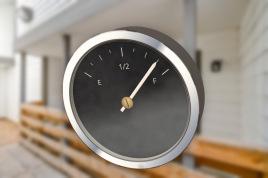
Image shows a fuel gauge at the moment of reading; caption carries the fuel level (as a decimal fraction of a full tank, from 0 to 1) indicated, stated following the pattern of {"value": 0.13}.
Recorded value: {"value": 0.875}
